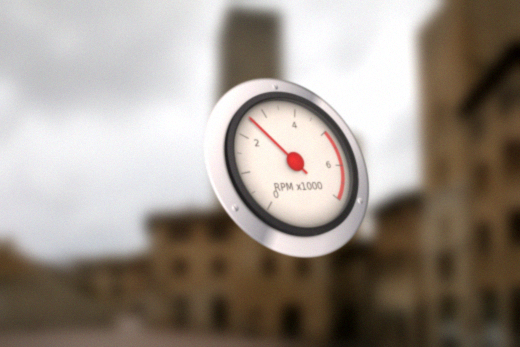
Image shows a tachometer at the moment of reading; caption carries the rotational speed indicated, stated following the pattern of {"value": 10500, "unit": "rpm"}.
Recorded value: {"value": 2500, "unit": "rpm"}
